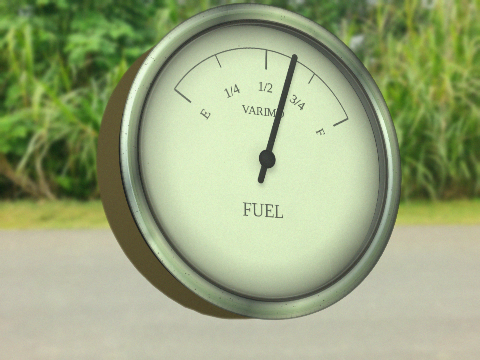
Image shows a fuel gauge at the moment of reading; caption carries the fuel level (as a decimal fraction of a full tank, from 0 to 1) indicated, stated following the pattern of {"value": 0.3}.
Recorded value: {"value": 0.625}
